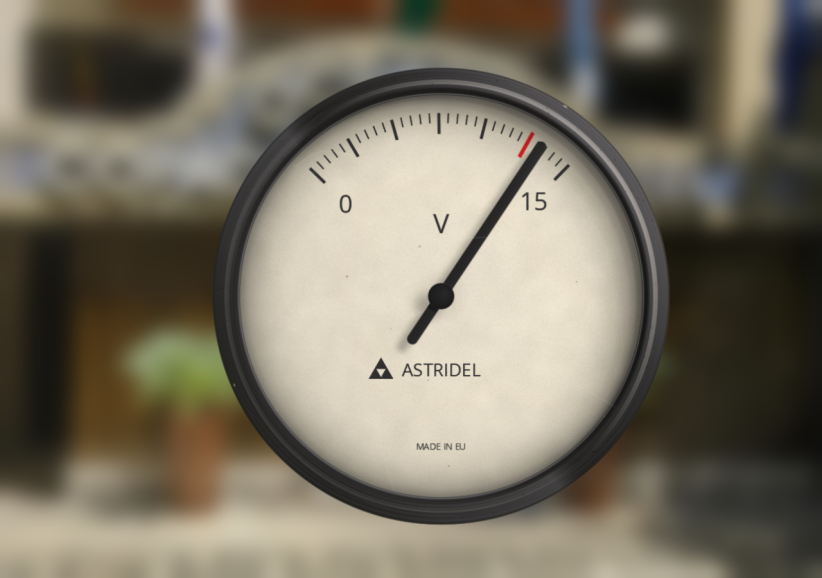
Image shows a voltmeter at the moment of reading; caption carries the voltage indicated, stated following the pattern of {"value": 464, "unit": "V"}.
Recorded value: {"value": 13.25, "unit": "V"}
